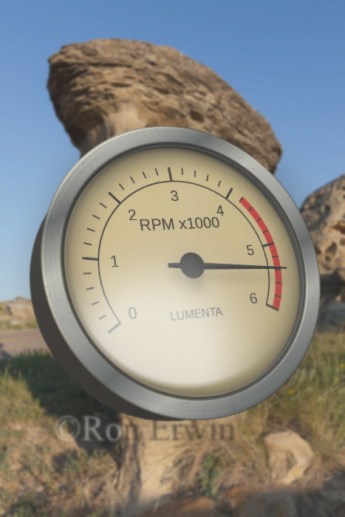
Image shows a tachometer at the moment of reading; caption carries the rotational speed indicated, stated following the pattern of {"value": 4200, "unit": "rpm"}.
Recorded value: {"value": 5400, "unit": "rpm"}
